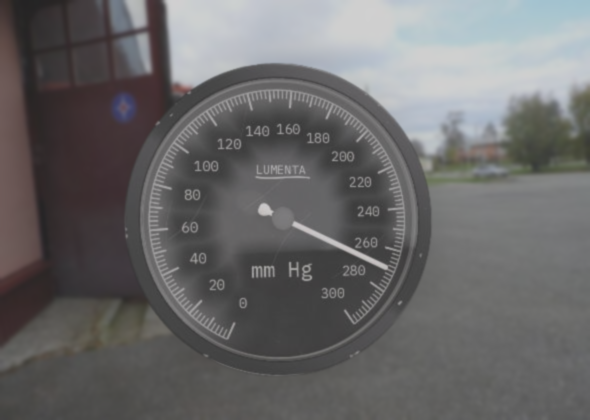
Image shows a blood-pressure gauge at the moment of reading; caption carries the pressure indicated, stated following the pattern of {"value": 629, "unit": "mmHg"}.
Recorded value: {"value": 270, "unit": "mmHg"}
